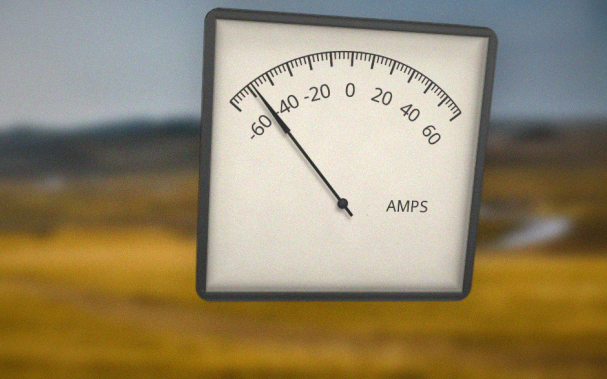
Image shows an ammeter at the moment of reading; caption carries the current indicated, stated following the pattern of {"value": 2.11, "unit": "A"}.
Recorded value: {"value": -48, "unit": "A"}
